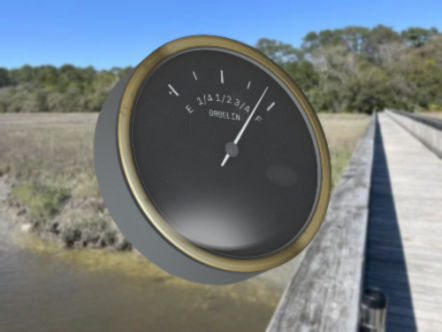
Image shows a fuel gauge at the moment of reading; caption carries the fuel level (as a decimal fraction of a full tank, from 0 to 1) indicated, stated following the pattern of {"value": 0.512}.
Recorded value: {"value": 0.875}
